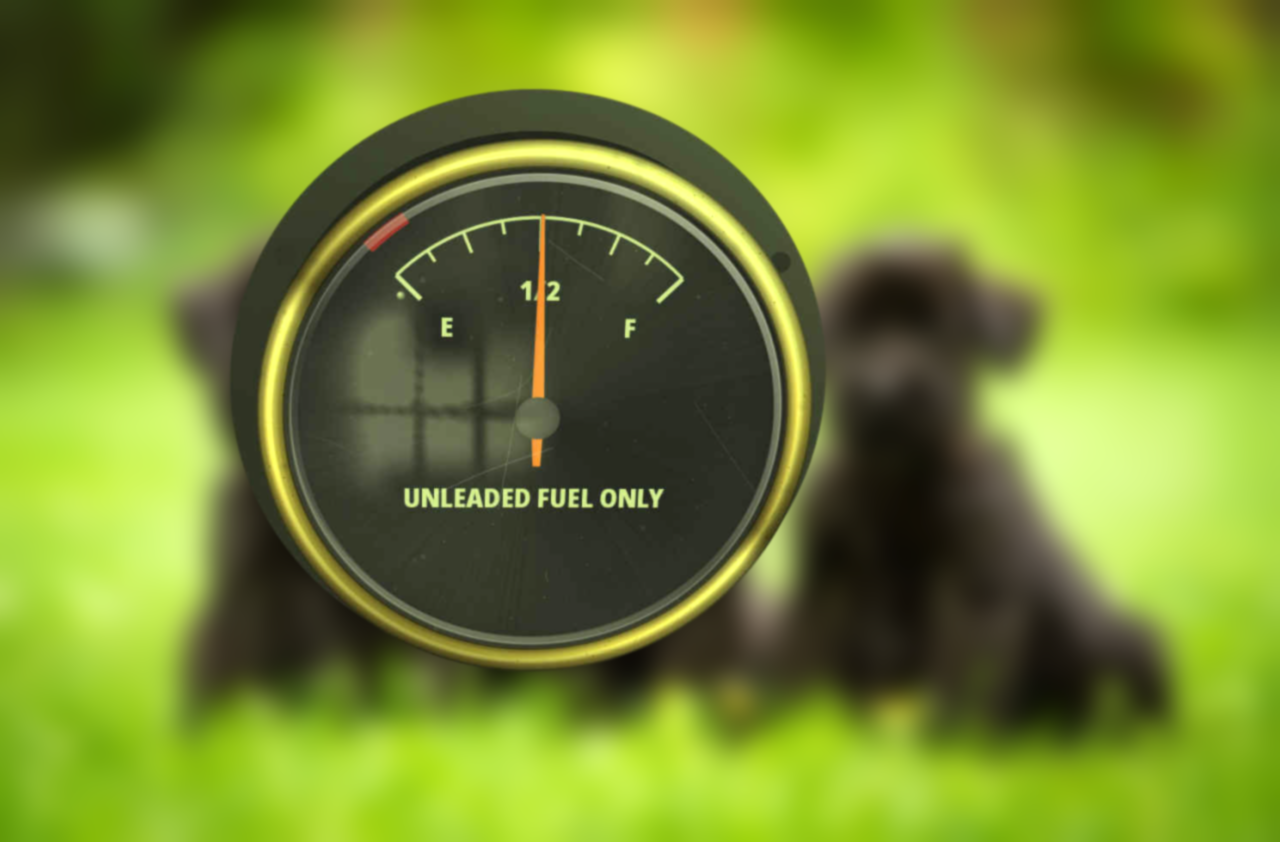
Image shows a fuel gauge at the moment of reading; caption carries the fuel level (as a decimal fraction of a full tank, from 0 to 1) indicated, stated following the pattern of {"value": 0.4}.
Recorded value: {"value": 0.5}
